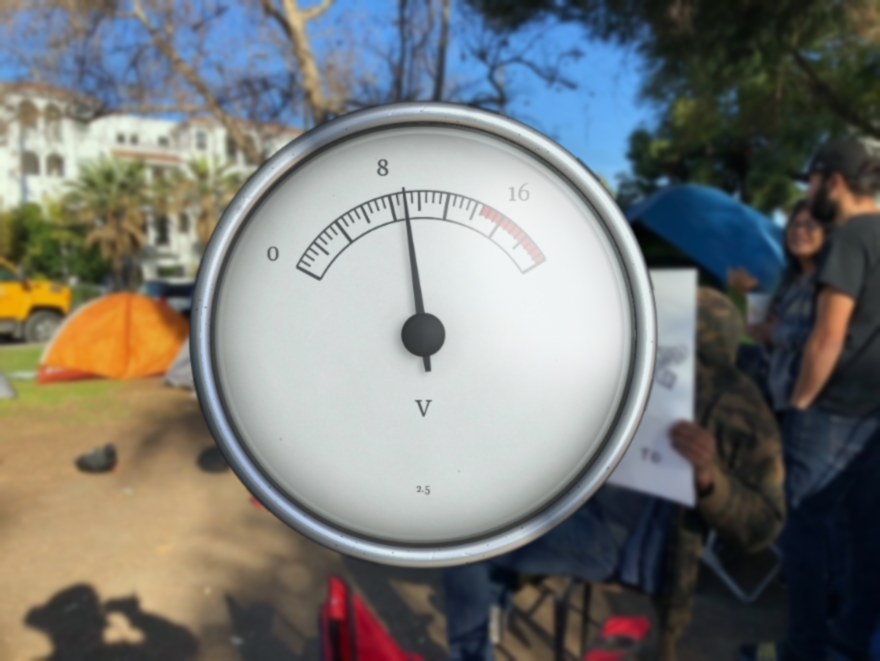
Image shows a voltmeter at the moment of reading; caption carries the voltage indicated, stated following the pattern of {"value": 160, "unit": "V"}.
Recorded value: {"value": 9, "unit": "V"}
